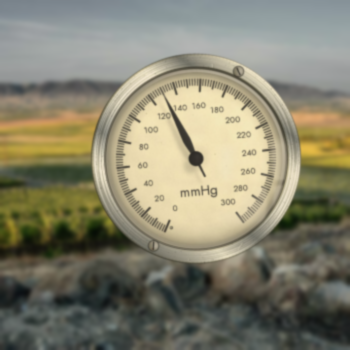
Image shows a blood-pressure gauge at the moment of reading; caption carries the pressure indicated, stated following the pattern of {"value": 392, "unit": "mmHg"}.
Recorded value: {"value": 130, "unit": "mmHg"}
